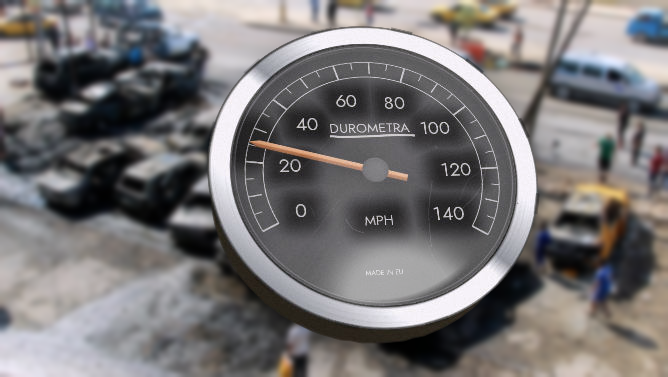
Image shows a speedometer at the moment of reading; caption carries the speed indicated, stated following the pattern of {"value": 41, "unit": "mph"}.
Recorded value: {"value": 25, "unit": "mph"}
